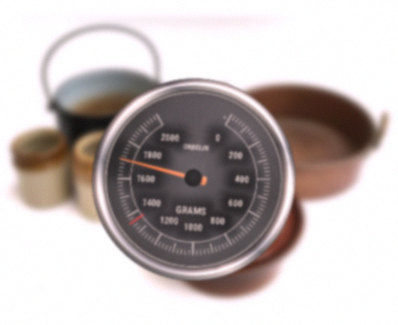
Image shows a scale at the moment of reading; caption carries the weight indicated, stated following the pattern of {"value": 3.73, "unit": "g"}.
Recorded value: {"value": 1700, "unit": "g"}
